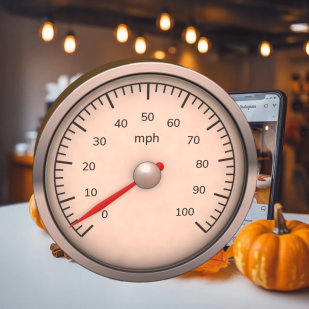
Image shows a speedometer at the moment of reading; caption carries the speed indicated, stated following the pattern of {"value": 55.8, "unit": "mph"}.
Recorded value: {"value": 4, "unit": "mph"}
